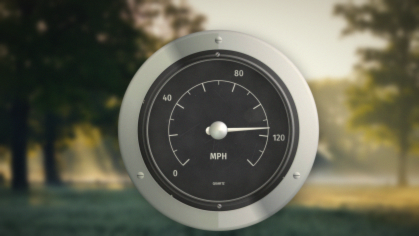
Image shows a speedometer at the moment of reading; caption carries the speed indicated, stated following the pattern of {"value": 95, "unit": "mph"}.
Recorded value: {"value": 115, "unit": "mph"}
